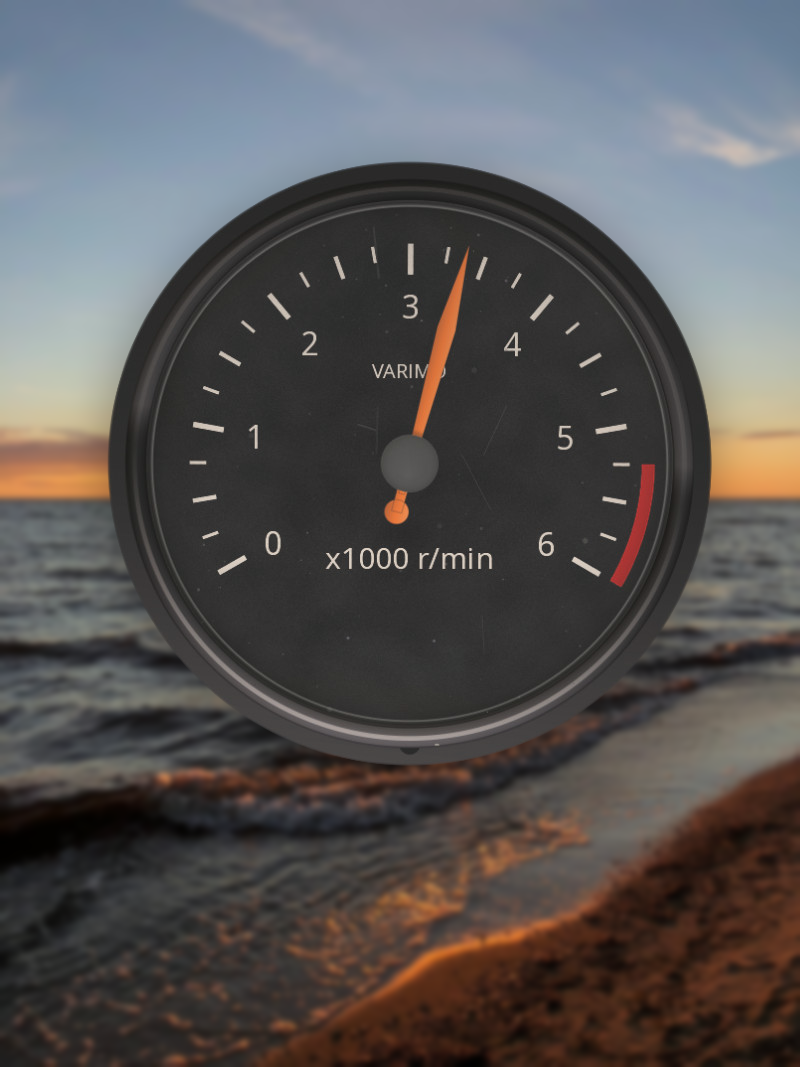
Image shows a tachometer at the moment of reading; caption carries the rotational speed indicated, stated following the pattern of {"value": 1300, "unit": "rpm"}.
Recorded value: {"value": 3375, "unit": "rpm"}
